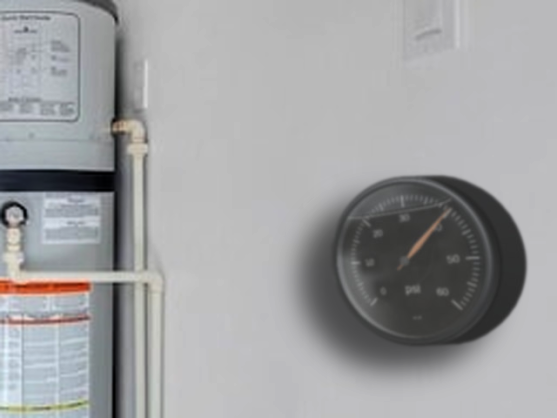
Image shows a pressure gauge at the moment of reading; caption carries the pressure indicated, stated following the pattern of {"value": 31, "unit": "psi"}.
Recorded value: {"value": 40, "unit": "psi"}
